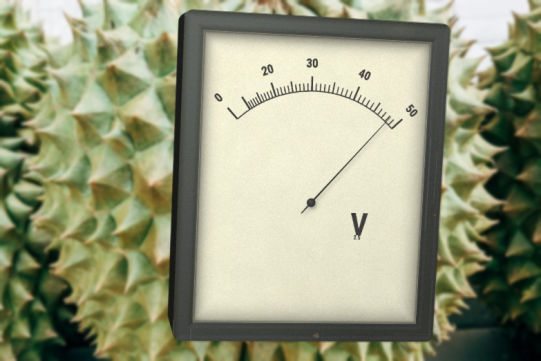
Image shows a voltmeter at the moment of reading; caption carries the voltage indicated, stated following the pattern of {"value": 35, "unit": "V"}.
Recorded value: {"value": 48, "unit": "V"}
